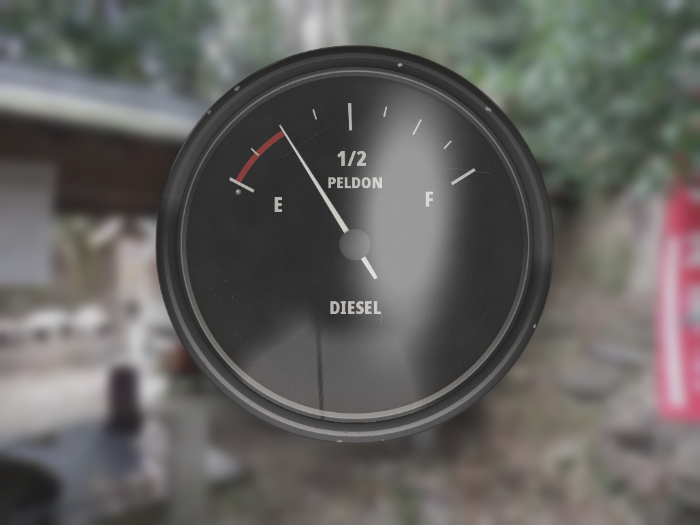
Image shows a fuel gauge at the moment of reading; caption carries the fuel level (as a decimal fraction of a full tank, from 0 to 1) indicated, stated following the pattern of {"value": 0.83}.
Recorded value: {"value": 0.25}
